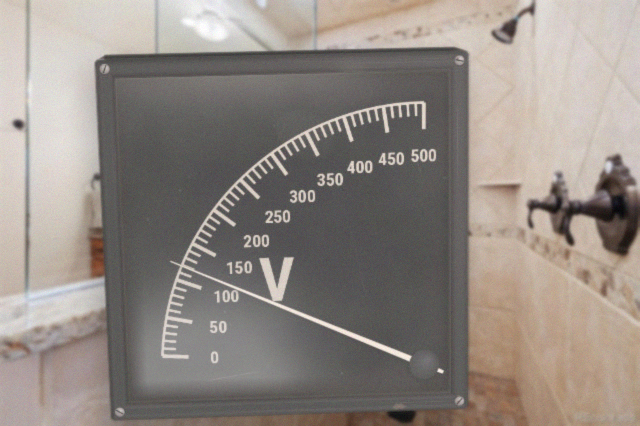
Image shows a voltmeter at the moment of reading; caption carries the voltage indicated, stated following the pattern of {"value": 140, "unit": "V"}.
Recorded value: {"value": 120, "unit": "V"}
